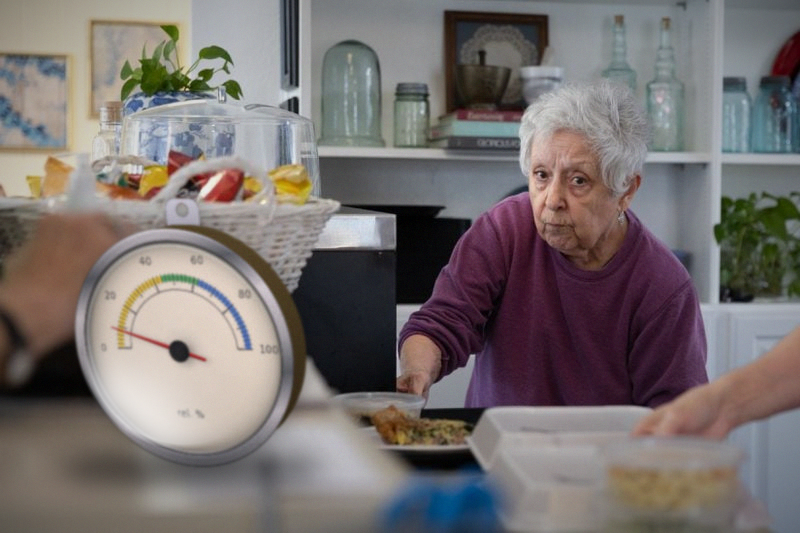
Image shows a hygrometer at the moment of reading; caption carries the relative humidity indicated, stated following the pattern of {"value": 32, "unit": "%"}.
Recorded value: {"value": 10, "unit": "%"}
